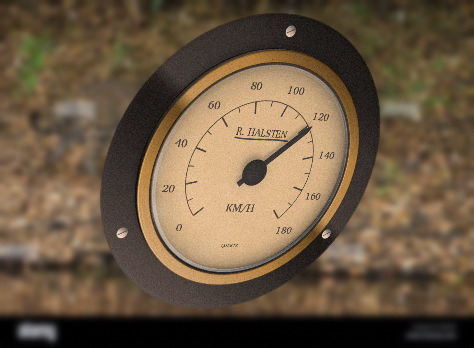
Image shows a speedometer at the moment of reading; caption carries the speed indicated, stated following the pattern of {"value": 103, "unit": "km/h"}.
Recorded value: {"value": 120, "unit": "km/h"}
